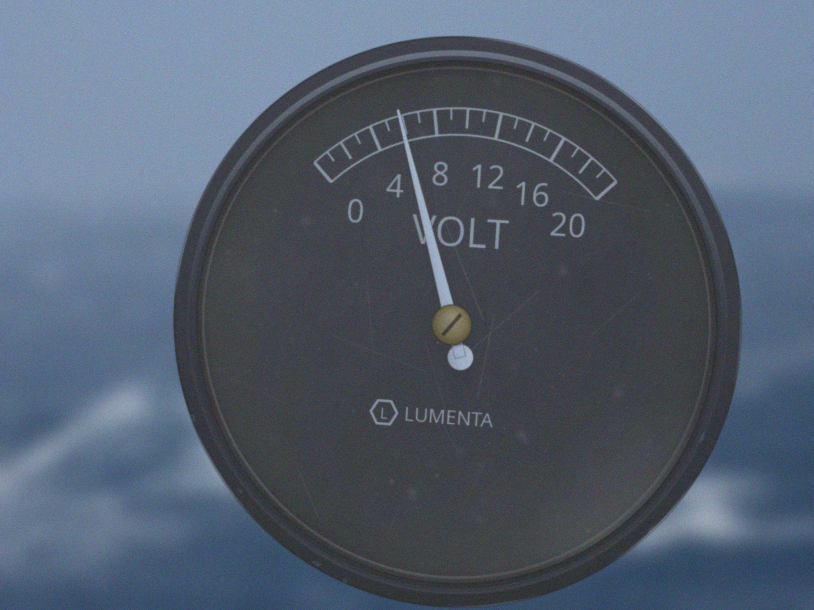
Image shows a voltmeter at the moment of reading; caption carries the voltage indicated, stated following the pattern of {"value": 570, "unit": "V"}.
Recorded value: {"value": 6, "unit": "V"}
